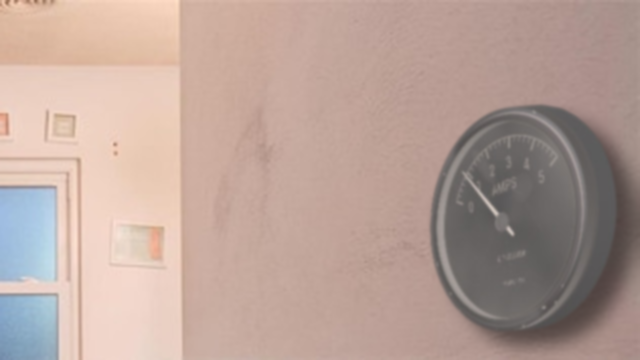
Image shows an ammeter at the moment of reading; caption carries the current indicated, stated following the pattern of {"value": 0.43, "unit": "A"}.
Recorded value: {"value": 1, "unit": "A"}
